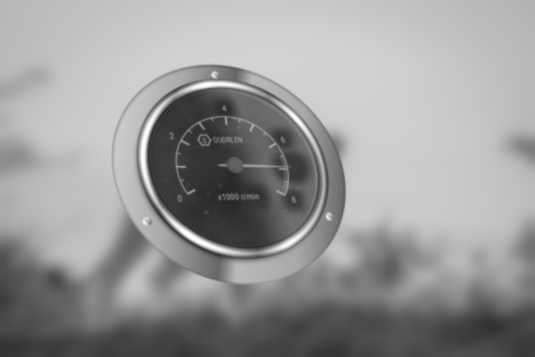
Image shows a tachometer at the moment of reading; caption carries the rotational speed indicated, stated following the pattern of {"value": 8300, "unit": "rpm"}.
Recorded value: {"value": 7000, "unit": "rpm"}
